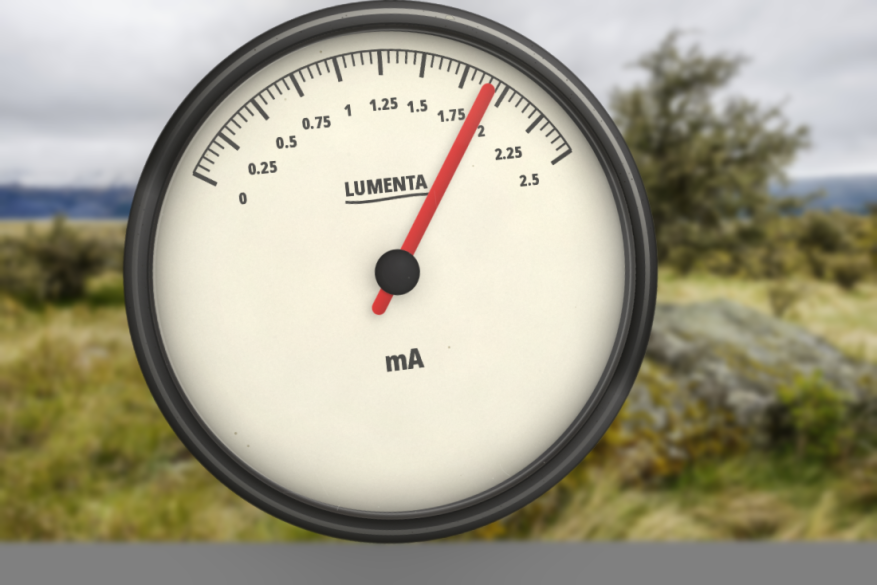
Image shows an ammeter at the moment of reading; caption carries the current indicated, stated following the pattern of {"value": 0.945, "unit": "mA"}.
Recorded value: {"value": 1.9, "unit": "mA"}
